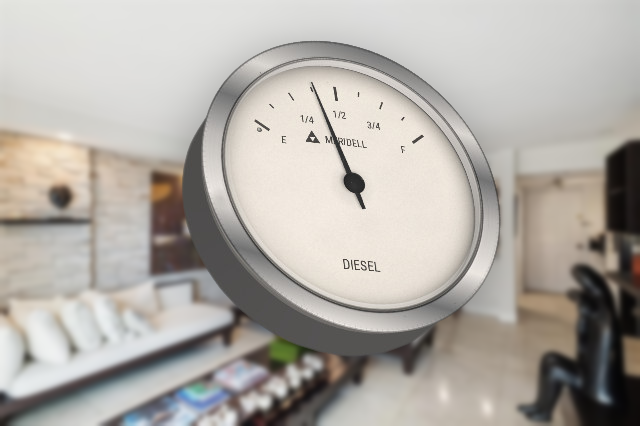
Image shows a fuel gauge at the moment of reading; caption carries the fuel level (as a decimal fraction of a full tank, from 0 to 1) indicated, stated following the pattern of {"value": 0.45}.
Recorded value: {"value": 0.375}
